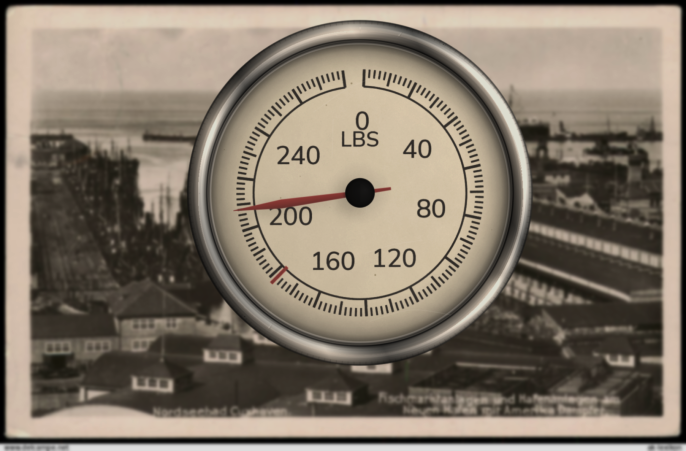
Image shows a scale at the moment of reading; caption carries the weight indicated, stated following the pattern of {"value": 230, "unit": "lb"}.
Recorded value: {"value": 208, "unit": "lb"}
